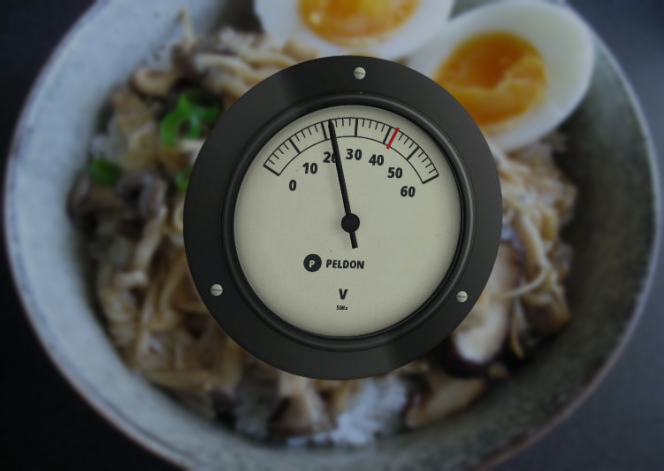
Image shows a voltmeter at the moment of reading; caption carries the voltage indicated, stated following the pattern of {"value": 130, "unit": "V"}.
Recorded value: {"value": 22, "unit": "V"}
